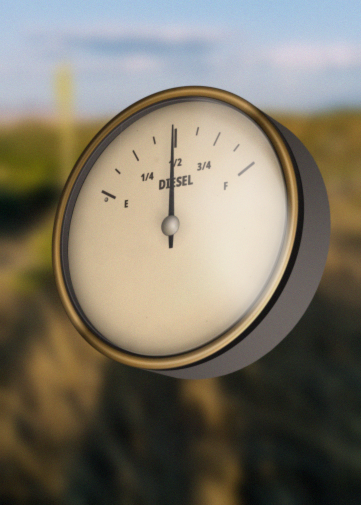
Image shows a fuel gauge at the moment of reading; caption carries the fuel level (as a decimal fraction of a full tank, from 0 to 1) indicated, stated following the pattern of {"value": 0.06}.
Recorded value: {"value": 0.5}
